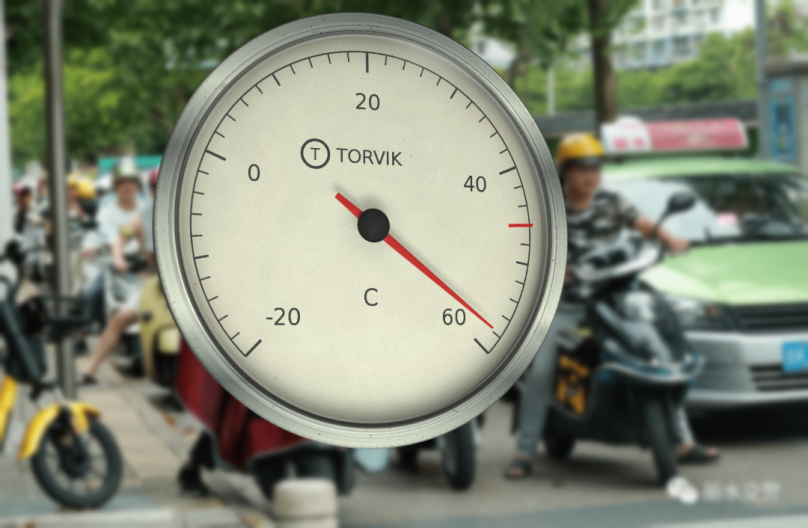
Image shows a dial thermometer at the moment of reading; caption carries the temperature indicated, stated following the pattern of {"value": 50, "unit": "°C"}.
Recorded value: {"value": 58, "unit": "°C"}
